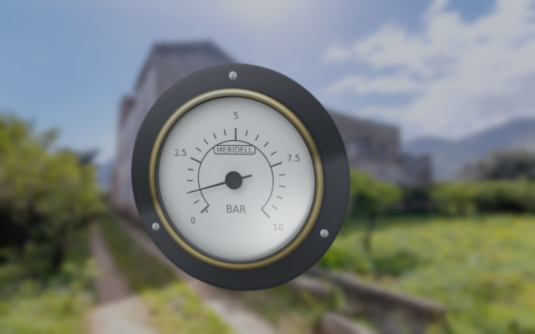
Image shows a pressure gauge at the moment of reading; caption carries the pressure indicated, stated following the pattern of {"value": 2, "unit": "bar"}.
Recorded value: {"value": 1, "unit": "bar"}
